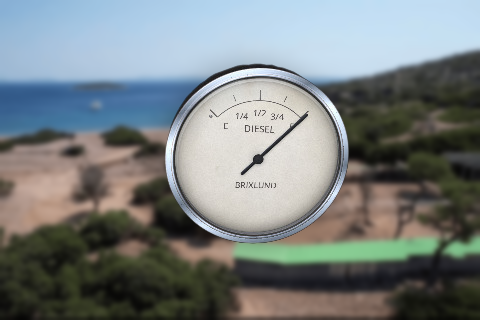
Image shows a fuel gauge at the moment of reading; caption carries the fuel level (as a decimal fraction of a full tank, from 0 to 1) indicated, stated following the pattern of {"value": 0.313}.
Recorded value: {"value": 1}
